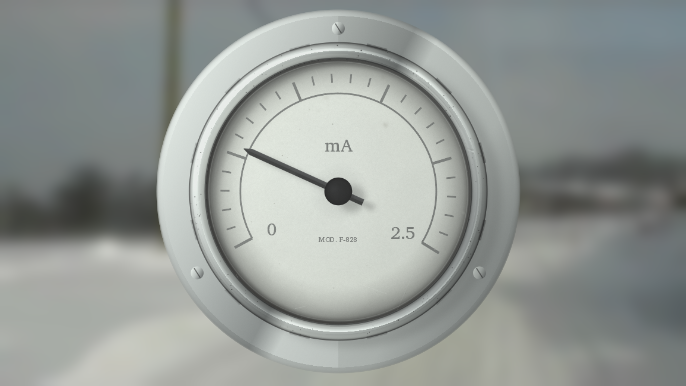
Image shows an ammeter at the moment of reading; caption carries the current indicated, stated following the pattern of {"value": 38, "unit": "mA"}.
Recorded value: {"value": 0.55, "unit": "mA"}
